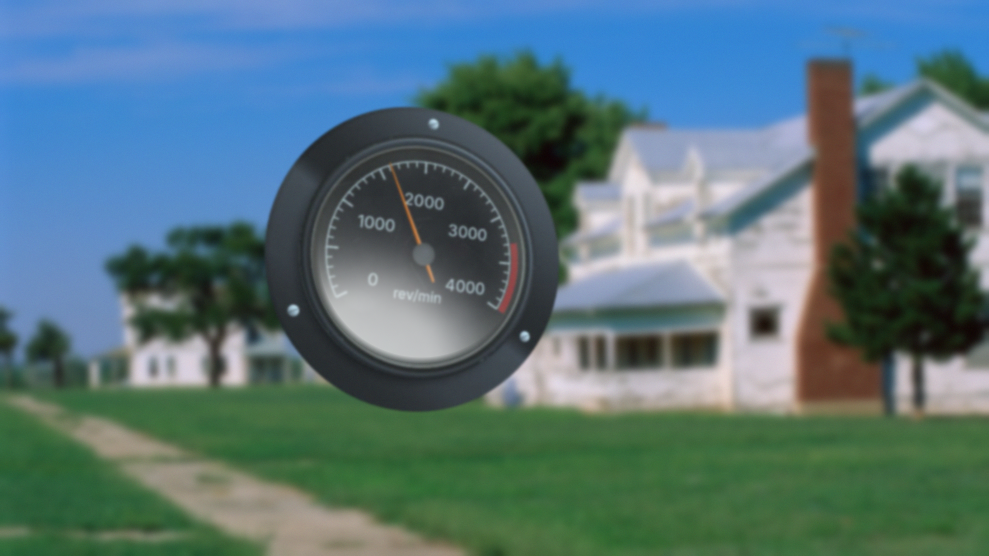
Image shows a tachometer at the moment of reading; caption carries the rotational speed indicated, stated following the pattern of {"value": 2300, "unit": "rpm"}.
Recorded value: {"value": 1600, "unit": "rpm"}
